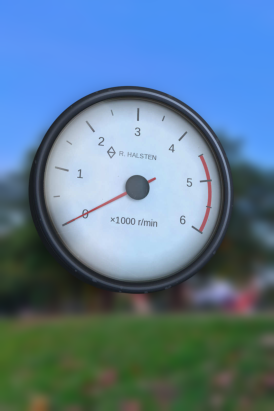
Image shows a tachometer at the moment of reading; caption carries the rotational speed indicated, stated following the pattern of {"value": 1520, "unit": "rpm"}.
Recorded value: {"value": 0, "unit": "rpm"}
